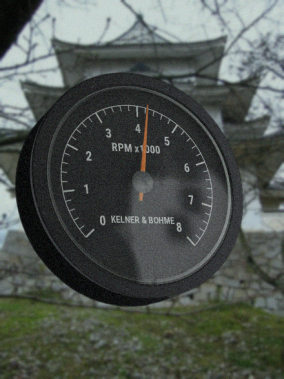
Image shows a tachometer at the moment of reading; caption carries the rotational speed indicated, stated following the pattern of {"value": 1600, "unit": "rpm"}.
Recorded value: {"value": 4200, "unit": "rpm"}
